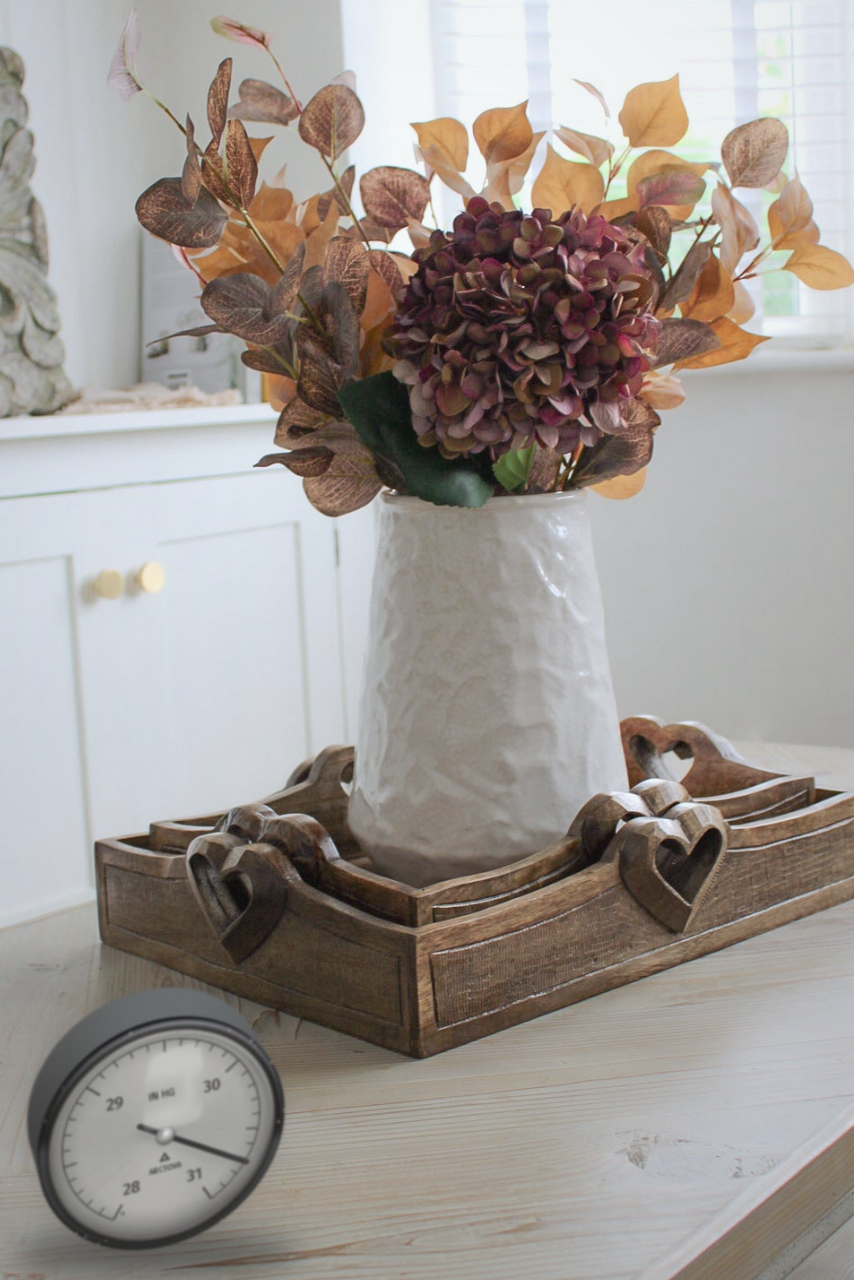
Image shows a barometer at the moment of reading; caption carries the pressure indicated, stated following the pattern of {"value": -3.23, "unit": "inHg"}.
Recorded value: {"value": 30.7, "unit": "inHg"}
